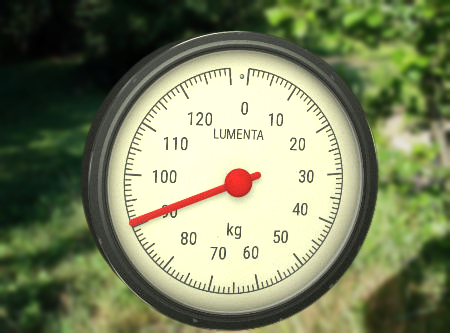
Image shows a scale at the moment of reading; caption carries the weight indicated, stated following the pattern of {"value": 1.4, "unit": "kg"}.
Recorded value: {"value": 91, "unit": "kg"}
